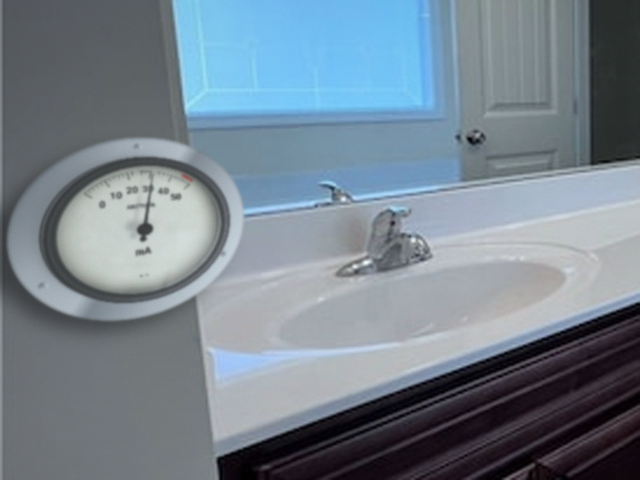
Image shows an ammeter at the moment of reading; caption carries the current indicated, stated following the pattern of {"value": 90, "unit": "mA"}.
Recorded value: {"value": 30, "unit": "mA"}
